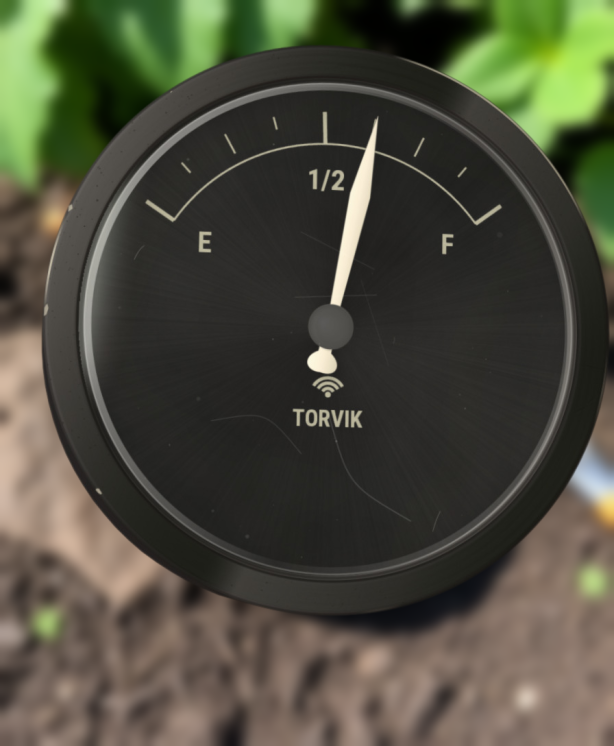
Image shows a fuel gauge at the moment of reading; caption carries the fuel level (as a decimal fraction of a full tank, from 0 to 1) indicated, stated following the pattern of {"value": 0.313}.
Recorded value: {"value": 0.625}
